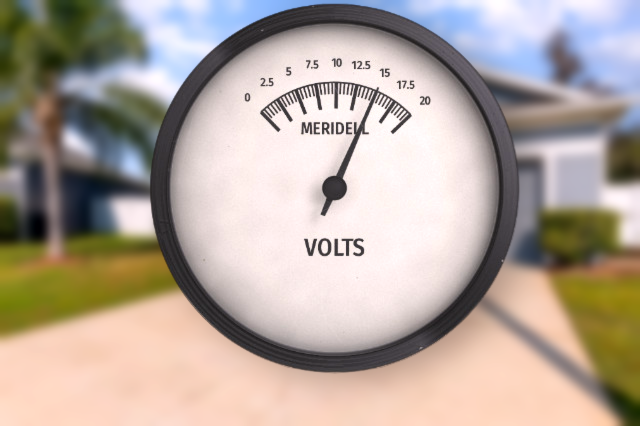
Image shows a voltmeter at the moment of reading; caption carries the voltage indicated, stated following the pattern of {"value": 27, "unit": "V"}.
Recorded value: {"value": 15, "unit": "V"}
